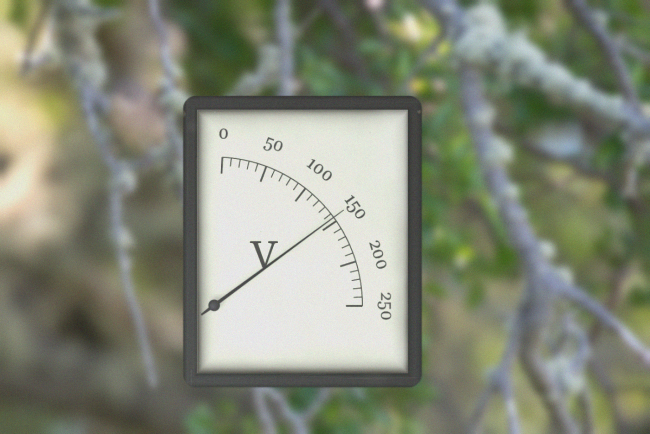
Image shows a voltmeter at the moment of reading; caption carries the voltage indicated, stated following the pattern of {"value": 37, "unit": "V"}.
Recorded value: {"value": 145, "unit": "V"}
